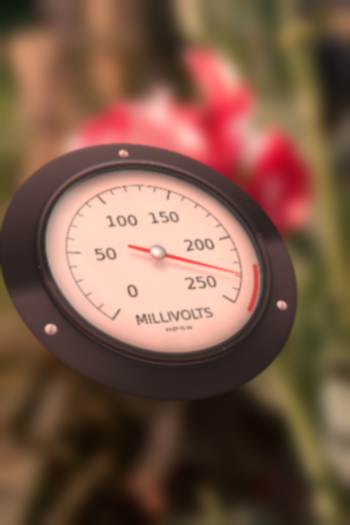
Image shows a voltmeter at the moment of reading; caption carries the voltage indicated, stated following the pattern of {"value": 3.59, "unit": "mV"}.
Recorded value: {"value": 230, "unit": "mV"}
